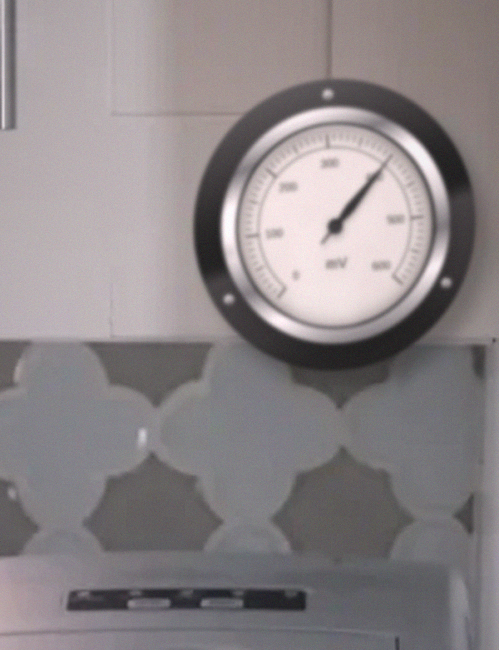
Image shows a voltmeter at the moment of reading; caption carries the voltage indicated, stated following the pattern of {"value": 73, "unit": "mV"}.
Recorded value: {"value": 400, "unit": "mV"}
